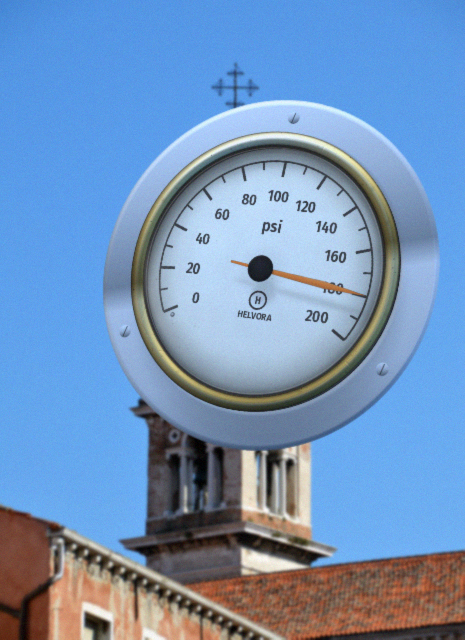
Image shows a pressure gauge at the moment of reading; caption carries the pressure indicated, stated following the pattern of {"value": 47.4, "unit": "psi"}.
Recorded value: {"value": 180, "unit": "psi"}
